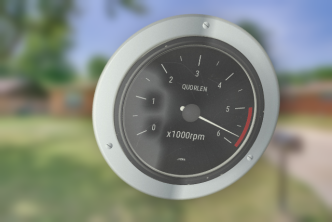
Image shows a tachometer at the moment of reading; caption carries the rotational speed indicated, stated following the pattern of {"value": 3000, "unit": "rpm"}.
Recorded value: {"value": 5750, "unit": "rpm"}
